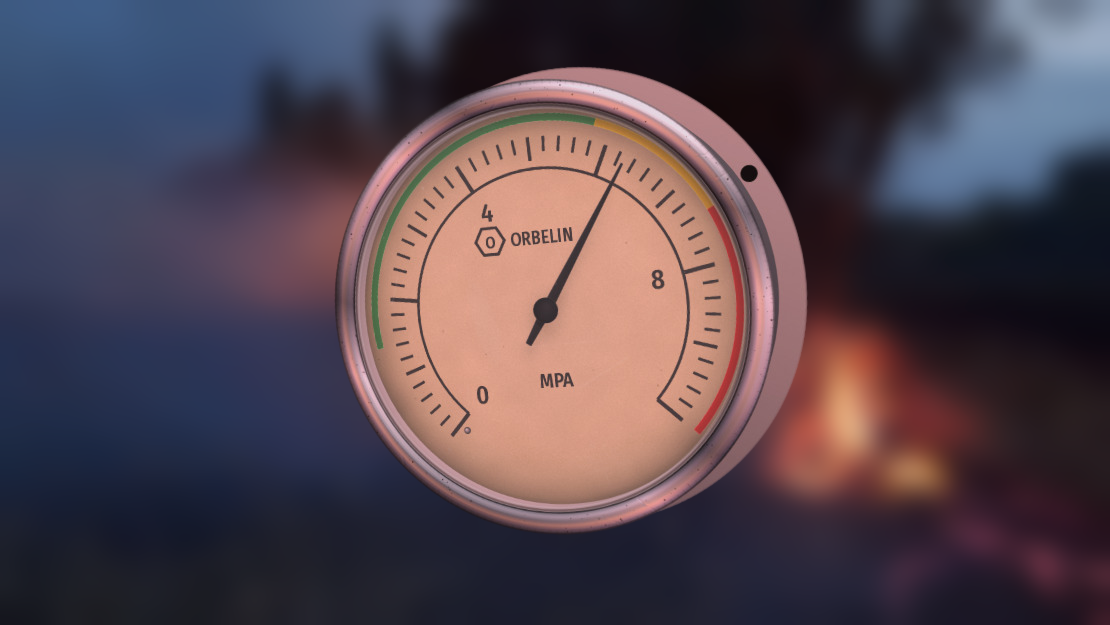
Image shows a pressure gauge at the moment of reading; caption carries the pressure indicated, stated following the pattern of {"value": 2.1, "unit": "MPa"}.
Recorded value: {"value": 6.3, "unit": "MPa"}
